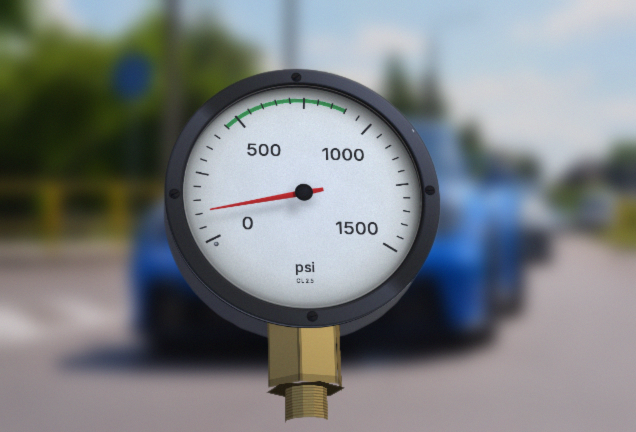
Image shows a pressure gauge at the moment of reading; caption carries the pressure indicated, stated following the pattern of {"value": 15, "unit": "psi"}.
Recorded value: {"value": 100, "unit": "psi"}
